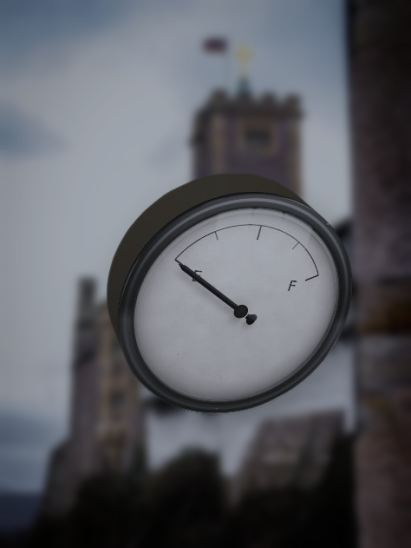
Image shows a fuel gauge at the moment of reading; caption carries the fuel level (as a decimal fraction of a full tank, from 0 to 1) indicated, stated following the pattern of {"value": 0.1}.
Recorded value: {"value": 0}
